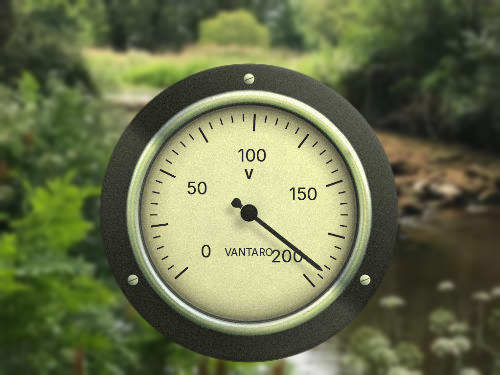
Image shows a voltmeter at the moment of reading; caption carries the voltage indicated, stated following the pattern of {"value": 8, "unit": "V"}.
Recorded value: {"value": 192.5, "unit": "V"}
